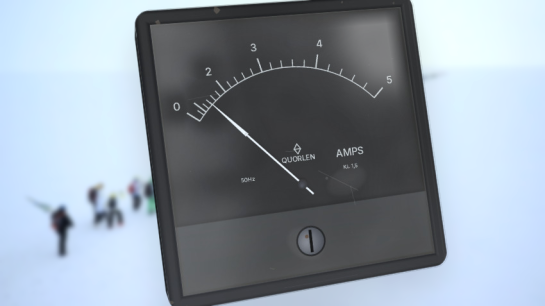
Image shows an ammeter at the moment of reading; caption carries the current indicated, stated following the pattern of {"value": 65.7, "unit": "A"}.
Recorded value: {"value": 1.4, "unit": "A"}
